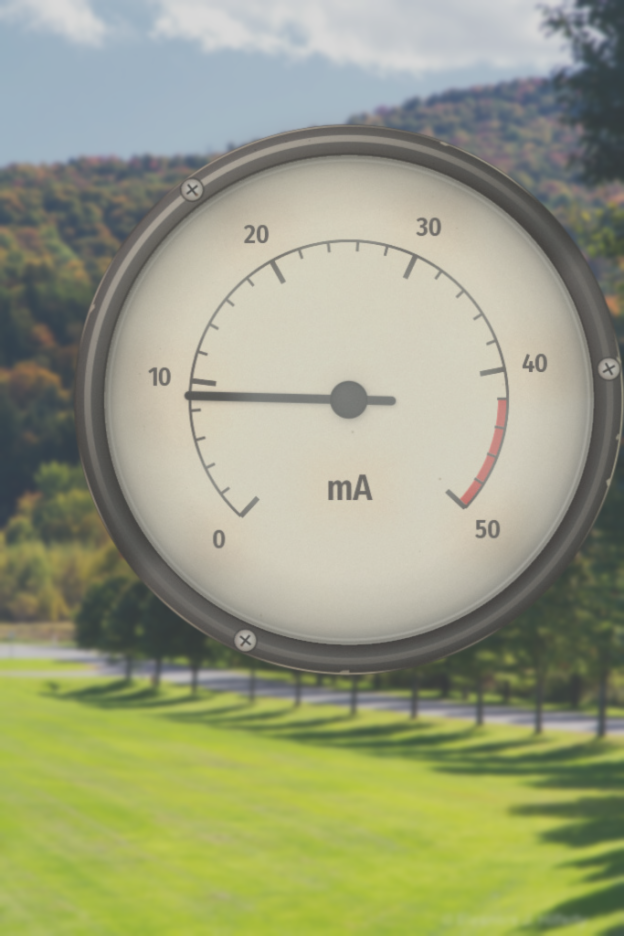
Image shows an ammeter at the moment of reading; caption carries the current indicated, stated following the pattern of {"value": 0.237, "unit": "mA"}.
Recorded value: {"value": 9, "unit": "mA"}
